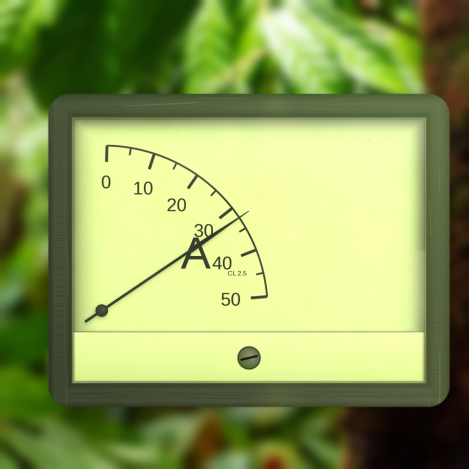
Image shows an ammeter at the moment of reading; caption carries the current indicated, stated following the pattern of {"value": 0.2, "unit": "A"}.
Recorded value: {"value": 32.5, "unit": "A"}
